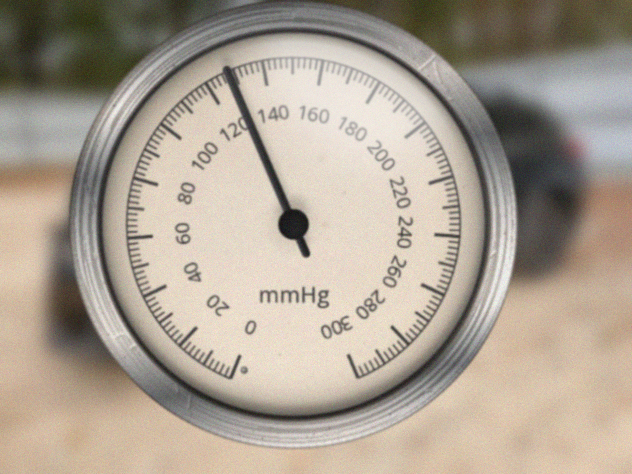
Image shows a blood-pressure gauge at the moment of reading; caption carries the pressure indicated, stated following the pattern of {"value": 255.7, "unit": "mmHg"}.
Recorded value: {"value": 128, "unit": "mmHg"}
